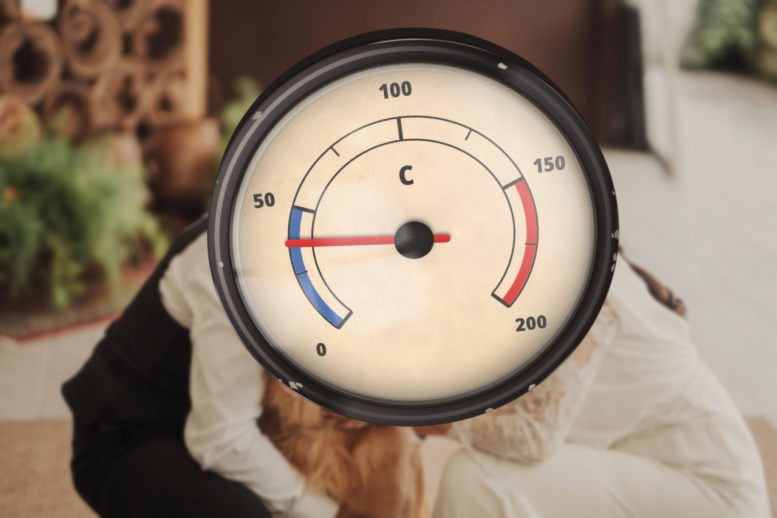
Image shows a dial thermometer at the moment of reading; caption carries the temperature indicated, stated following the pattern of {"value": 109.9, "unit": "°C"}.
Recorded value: {"value": 37.5, "unit": "°C"}
